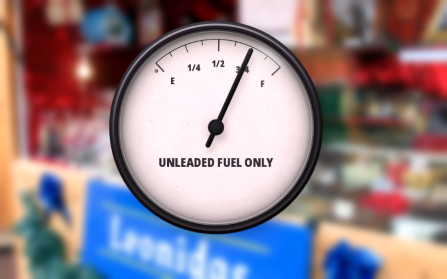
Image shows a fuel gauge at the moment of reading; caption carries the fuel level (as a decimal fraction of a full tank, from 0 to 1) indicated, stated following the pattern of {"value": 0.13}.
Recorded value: {"value": 0.75}
